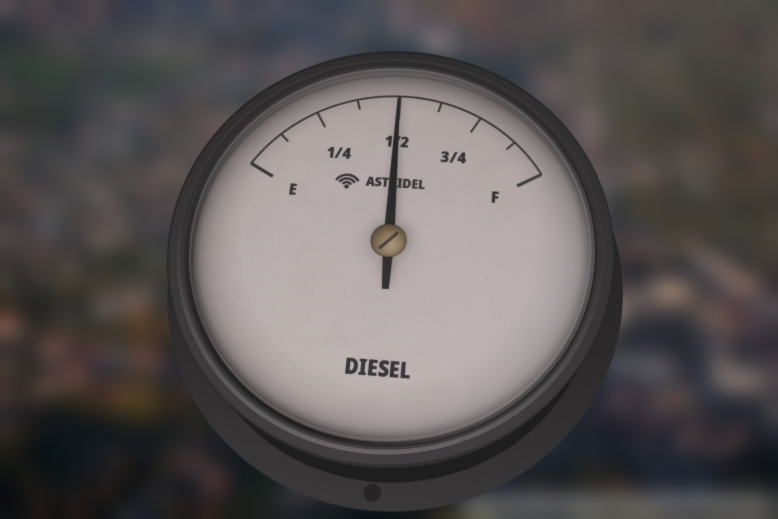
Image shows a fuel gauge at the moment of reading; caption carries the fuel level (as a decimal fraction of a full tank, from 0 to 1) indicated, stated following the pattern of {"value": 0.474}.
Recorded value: {"value": 0.5}
